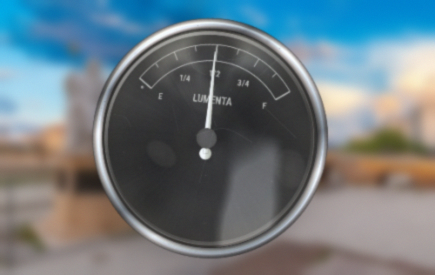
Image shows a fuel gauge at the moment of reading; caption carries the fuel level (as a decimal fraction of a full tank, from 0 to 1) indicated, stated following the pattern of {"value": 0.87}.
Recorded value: {"value": 0.5}
